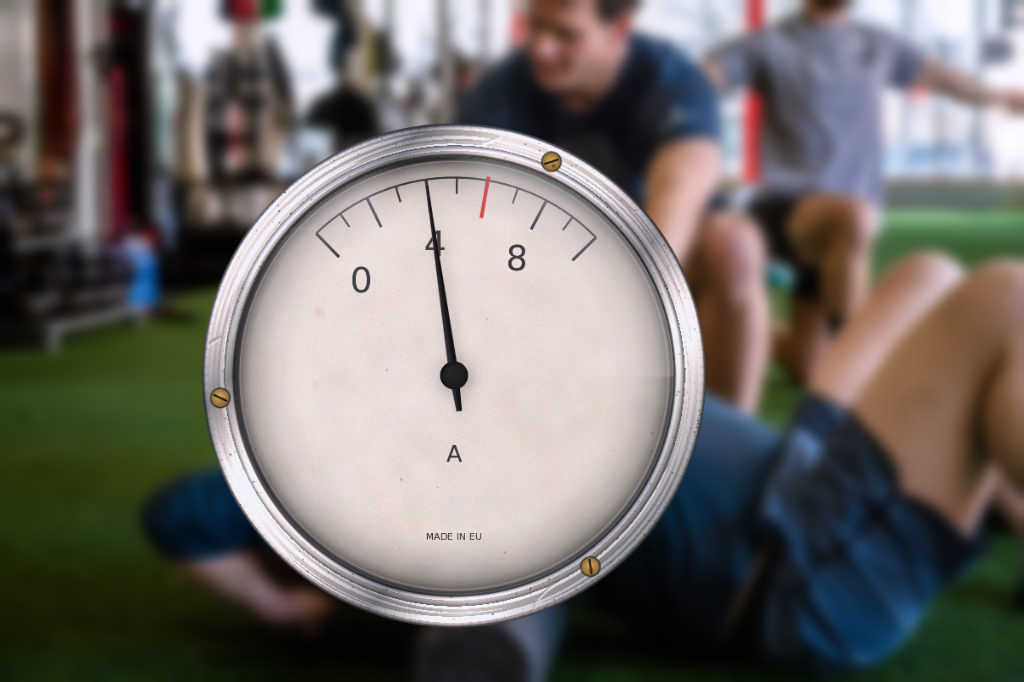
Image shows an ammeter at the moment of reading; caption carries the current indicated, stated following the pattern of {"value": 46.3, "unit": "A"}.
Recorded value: {"value": 4, "unit": "A"}
